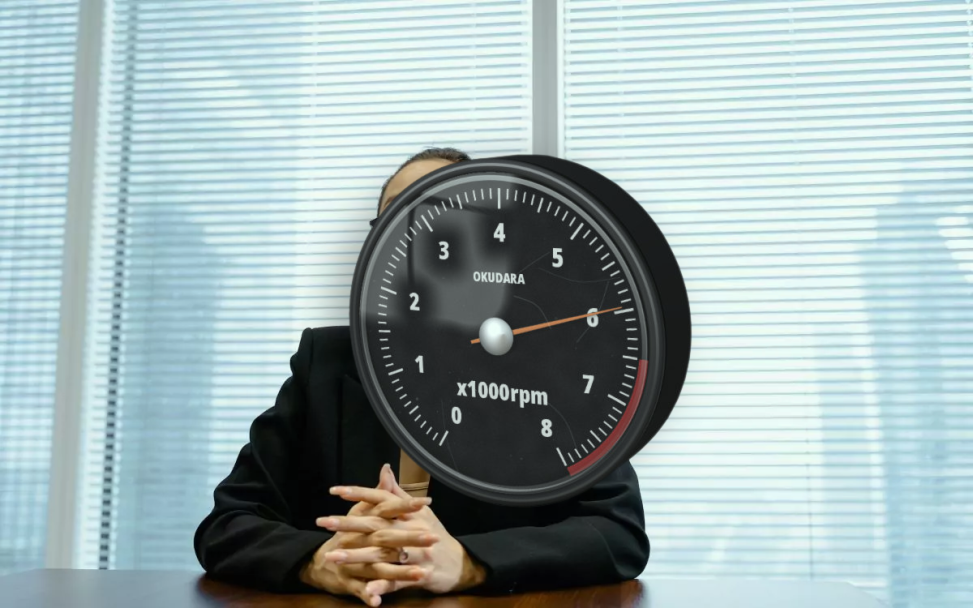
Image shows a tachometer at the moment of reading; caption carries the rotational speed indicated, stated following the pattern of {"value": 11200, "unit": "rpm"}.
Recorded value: {"value": 5950, "unit": "rpm"}
